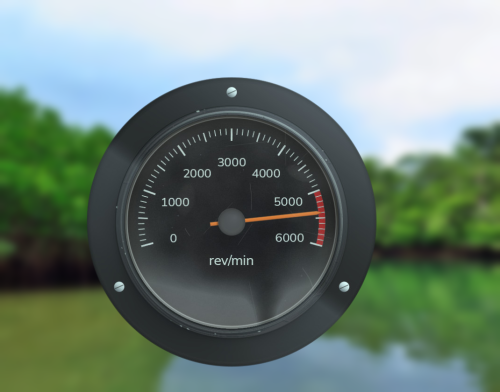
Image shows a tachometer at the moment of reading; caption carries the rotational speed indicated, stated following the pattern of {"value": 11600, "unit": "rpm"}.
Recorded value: {"value": 5400, "unit": "rpm"}
